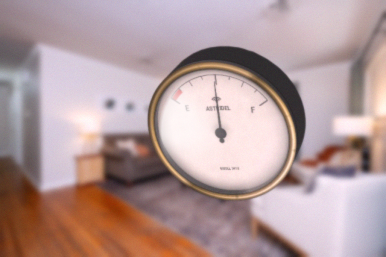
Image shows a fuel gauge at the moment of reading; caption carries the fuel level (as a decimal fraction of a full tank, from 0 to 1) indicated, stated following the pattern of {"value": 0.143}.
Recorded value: {"value": 0.5}
